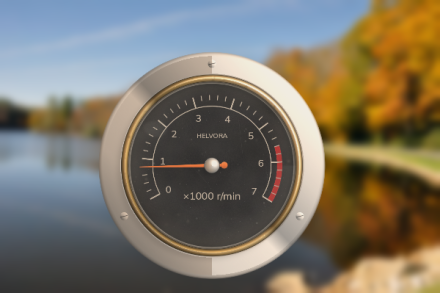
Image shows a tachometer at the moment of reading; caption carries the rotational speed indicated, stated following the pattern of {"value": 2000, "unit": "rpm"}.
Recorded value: {"value": 800, "unit": "rpm"}
